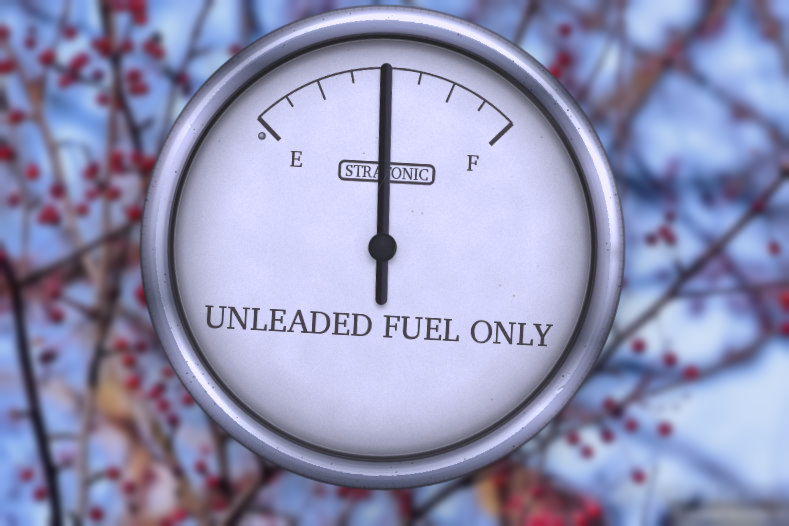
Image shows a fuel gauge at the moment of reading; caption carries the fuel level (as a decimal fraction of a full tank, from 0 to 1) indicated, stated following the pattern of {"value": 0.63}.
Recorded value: {"value": 0.5}
